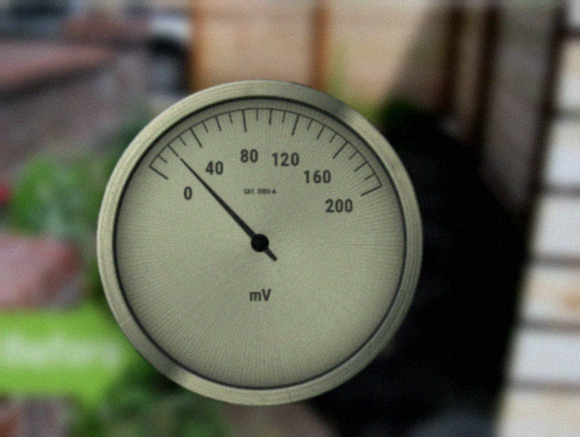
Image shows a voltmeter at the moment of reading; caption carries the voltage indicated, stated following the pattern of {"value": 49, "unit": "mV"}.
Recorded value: {"value": 20, "unit": "mV"}
